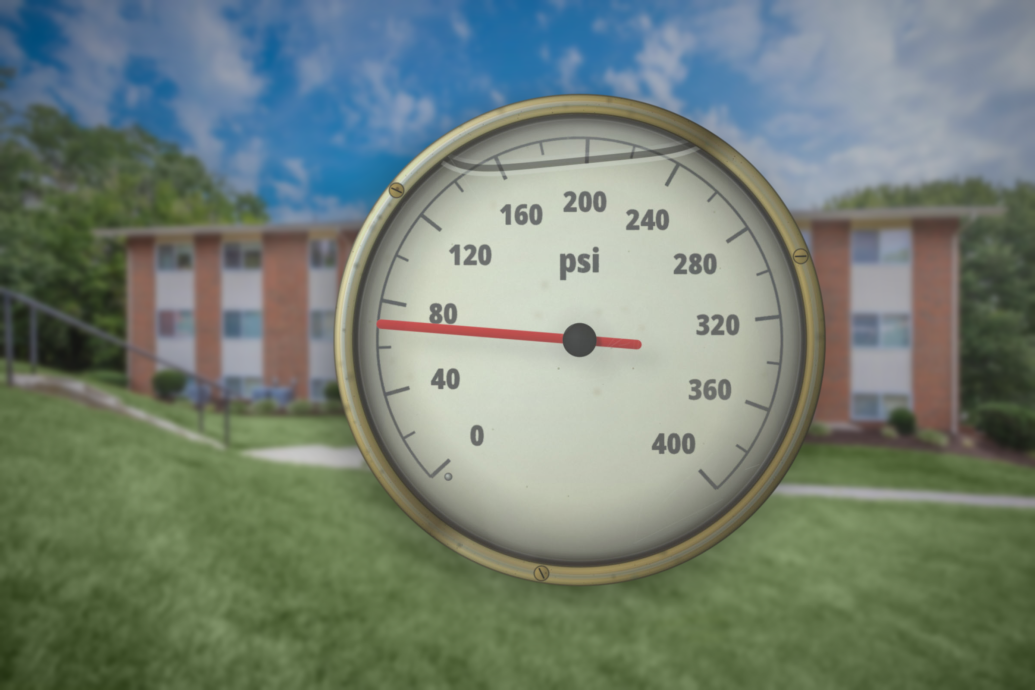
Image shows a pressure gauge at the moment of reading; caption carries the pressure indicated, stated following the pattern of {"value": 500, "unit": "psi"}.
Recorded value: {"value": 70, "unit": "psi"}
